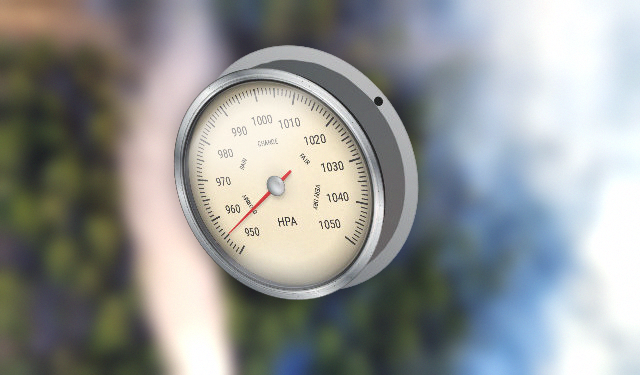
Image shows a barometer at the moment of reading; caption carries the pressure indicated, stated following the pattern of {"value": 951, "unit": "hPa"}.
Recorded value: {"value": 955, "unit": "hPa"}
